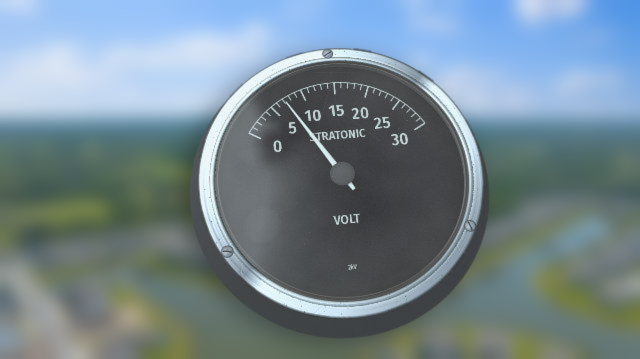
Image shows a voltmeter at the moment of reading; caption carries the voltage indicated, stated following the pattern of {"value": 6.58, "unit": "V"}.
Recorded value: {"value": 7, "unit": "V"}
